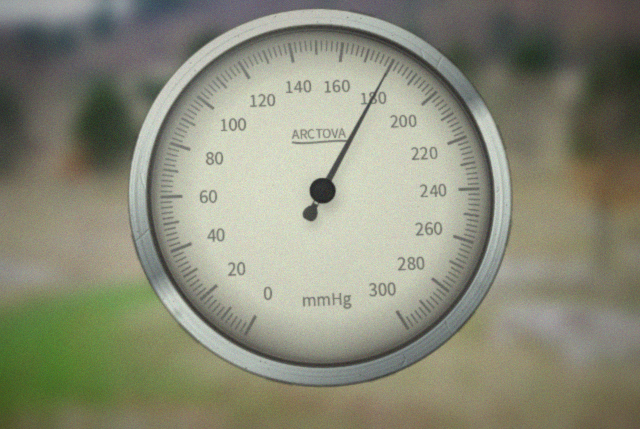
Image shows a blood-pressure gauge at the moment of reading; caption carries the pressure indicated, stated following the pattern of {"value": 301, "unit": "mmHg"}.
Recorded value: {"value": 180, "unit": "mmHg"}
